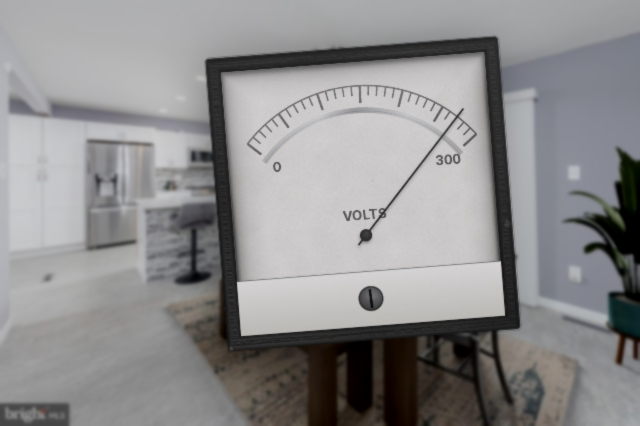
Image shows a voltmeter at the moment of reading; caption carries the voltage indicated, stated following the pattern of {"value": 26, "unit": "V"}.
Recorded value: {"value": 270, "unit": "V"}
